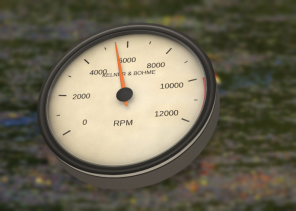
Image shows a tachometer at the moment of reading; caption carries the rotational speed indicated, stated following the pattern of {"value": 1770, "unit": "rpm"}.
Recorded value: {"value": 5500, "unit": "rpm"}
